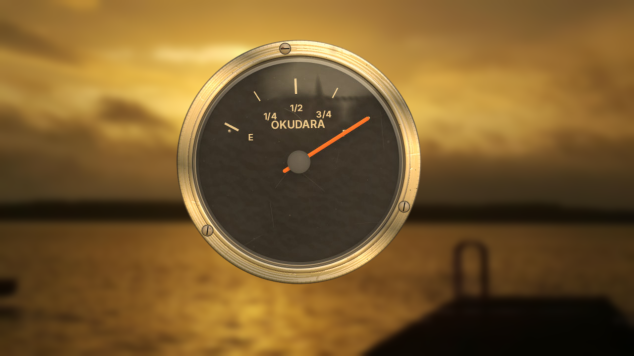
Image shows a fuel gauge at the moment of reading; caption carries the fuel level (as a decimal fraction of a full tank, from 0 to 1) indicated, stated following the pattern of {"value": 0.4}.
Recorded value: {"value": 1}
